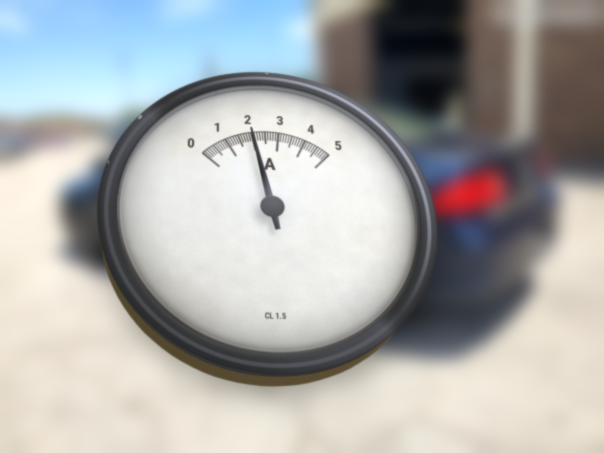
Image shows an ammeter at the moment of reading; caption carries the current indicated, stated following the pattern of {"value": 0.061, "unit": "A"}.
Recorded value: {"value": 2, "unit": "A"}
